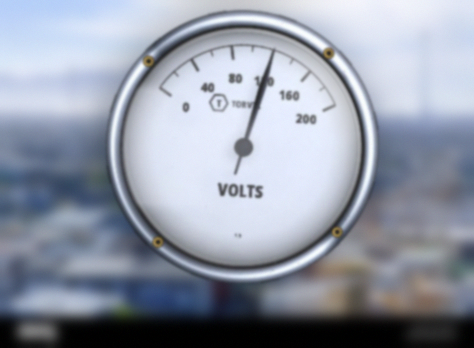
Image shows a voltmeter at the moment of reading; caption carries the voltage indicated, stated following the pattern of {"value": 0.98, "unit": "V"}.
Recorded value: {"value": 120, "unit": "V"}
